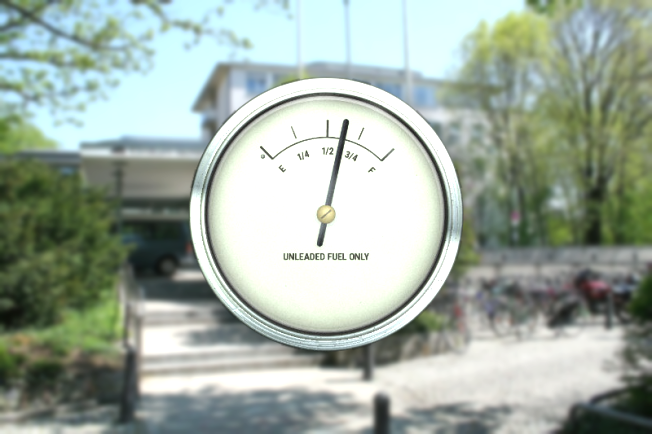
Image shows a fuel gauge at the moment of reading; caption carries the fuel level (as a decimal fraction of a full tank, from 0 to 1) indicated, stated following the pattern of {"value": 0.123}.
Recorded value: {"value": 0.625}
